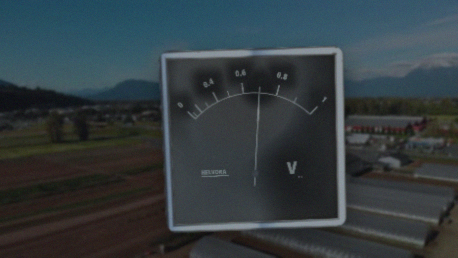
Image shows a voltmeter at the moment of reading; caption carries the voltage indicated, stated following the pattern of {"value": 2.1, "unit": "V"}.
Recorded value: {"value": 0.7, "unit": "V"}
